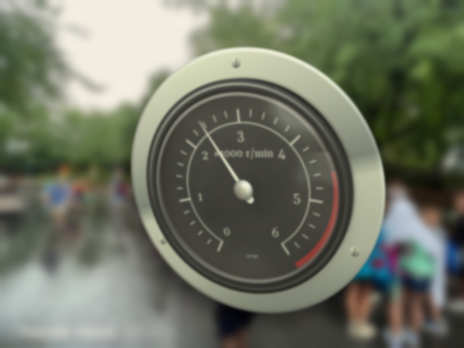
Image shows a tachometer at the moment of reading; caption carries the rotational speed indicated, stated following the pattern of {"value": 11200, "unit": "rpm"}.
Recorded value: {"value": 2400, "unit": "rpm"}
